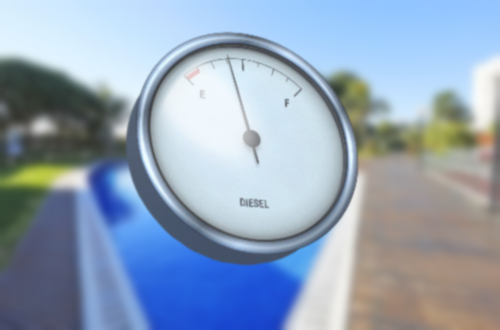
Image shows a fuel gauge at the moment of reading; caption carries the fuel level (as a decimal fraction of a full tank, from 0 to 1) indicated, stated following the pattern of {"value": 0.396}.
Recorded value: {"value": 0.375}
